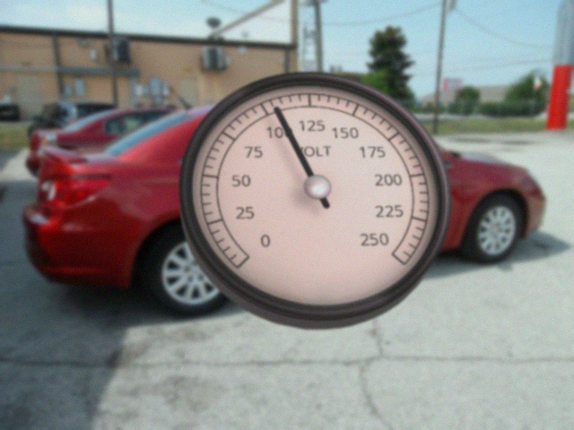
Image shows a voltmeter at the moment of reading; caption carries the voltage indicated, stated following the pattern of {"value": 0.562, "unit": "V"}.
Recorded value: {"value": 105, "unit": "V"}
